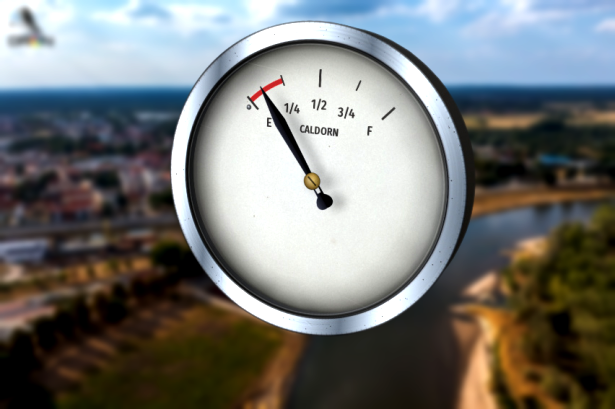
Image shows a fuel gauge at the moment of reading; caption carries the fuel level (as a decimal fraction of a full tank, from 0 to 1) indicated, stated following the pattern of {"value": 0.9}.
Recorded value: {"value": 0.125}
